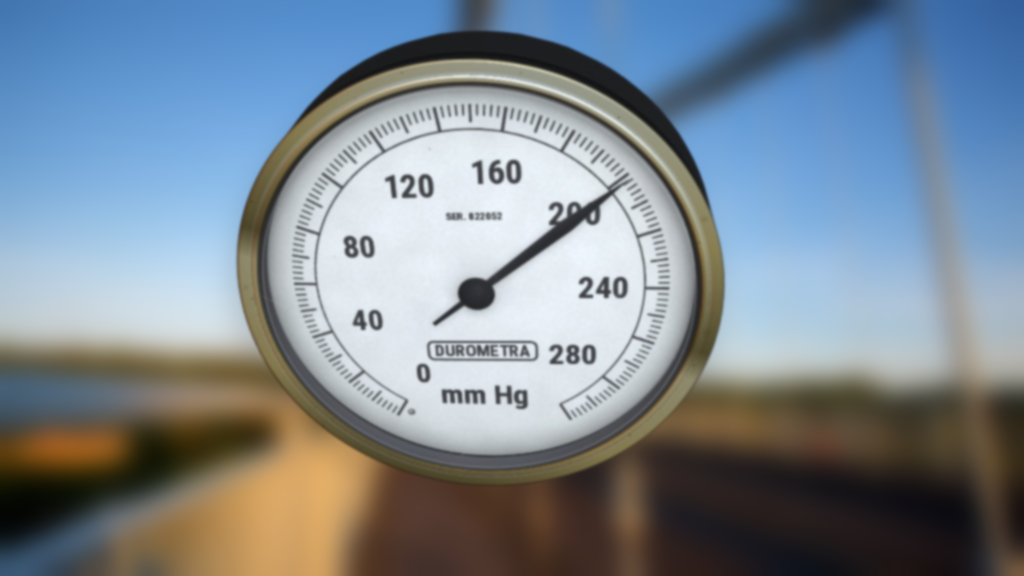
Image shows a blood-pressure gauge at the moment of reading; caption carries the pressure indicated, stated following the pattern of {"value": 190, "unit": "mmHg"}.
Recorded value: {"value": 200, "unit": "mmHg"}
